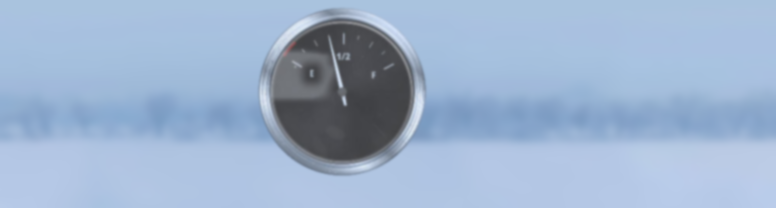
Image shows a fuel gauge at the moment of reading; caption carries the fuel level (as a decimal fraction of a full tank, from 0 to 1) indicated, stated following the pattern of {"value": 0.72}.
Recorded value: {"value": 0.375}
